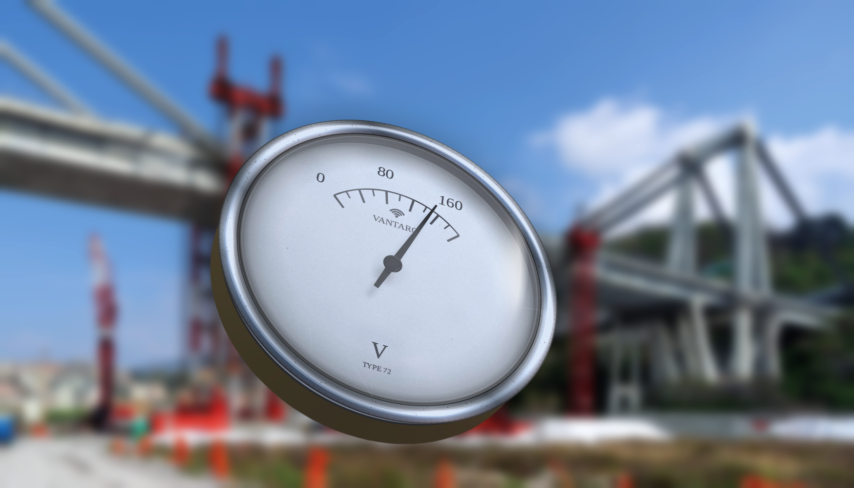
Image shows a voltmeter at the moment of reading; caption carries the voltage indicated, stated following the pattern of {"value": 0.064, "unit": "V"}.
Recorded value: {"value": 150, "unit": "V"}
